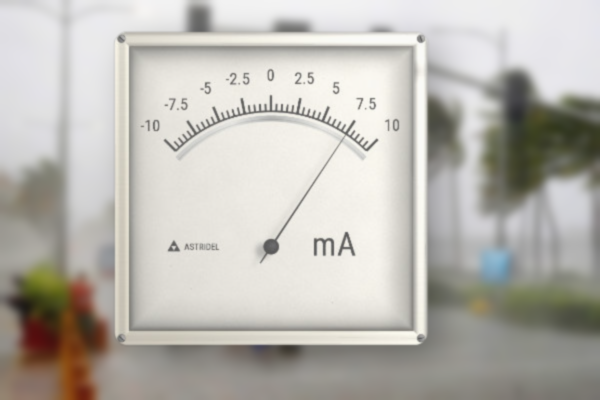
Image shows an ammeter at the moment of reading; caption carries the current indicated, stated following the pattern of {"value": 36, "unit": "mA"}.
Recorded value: {"value": 7.5, "unit": "mA"}
